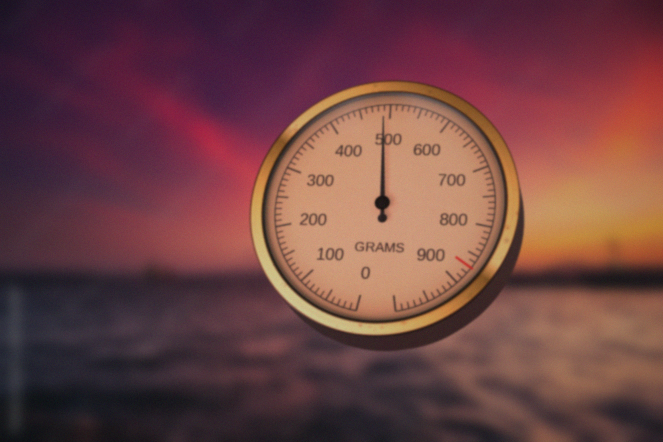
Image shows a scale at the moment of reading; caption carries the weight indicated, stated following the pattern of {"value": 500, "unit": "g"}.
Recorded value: {"value": 490, "unit": "g"}
